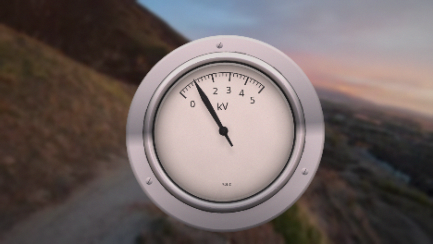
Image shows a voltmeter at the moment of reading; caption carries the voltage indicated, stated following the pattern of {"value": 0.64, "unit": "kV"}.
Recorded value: {"value": 1, "unit": "kV"}
